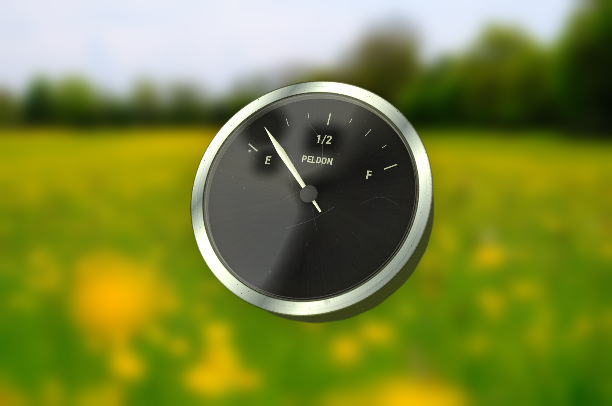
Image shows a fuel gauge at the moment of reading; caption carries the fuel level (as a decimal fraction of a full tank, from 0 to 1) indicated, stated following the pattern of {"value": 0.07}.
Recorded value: {"value": 0.125}
